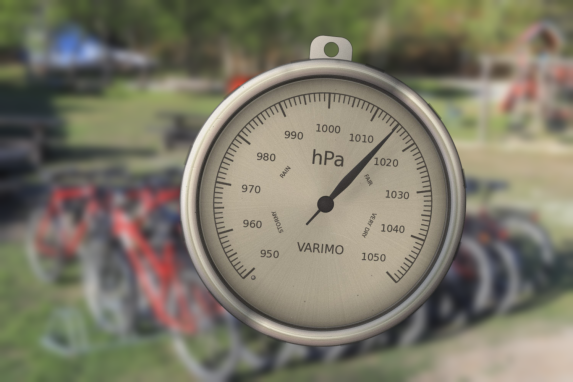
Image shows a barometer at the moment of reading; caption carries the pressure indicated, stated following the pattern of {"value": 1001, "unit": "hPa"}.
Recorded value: {"value": 1015, "unit": "hPa"}
